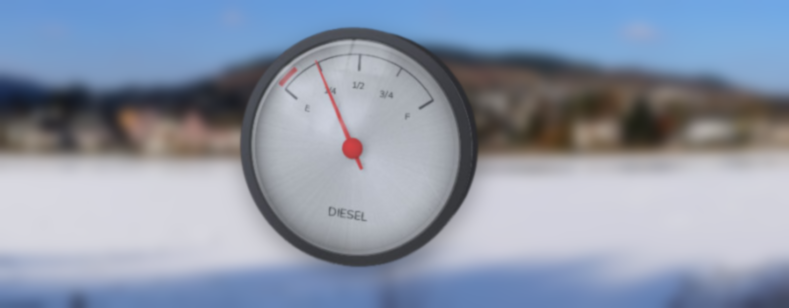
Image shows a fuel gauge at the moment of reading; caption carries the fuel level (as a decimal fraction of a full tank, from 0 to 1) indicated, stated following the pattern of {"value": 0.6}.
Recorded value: {"value": 0.25}
